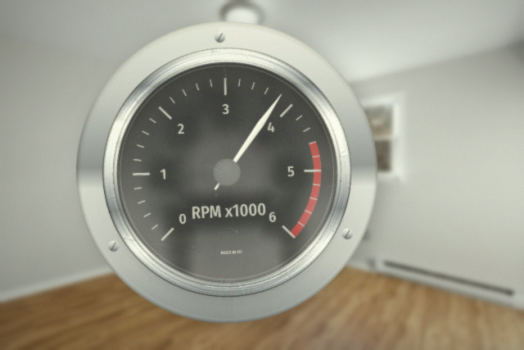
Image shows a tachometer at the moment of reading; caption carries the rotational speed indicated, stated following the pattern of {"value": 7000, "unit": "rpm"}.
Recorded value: {"value": 3800, "unit": "rpm"}
